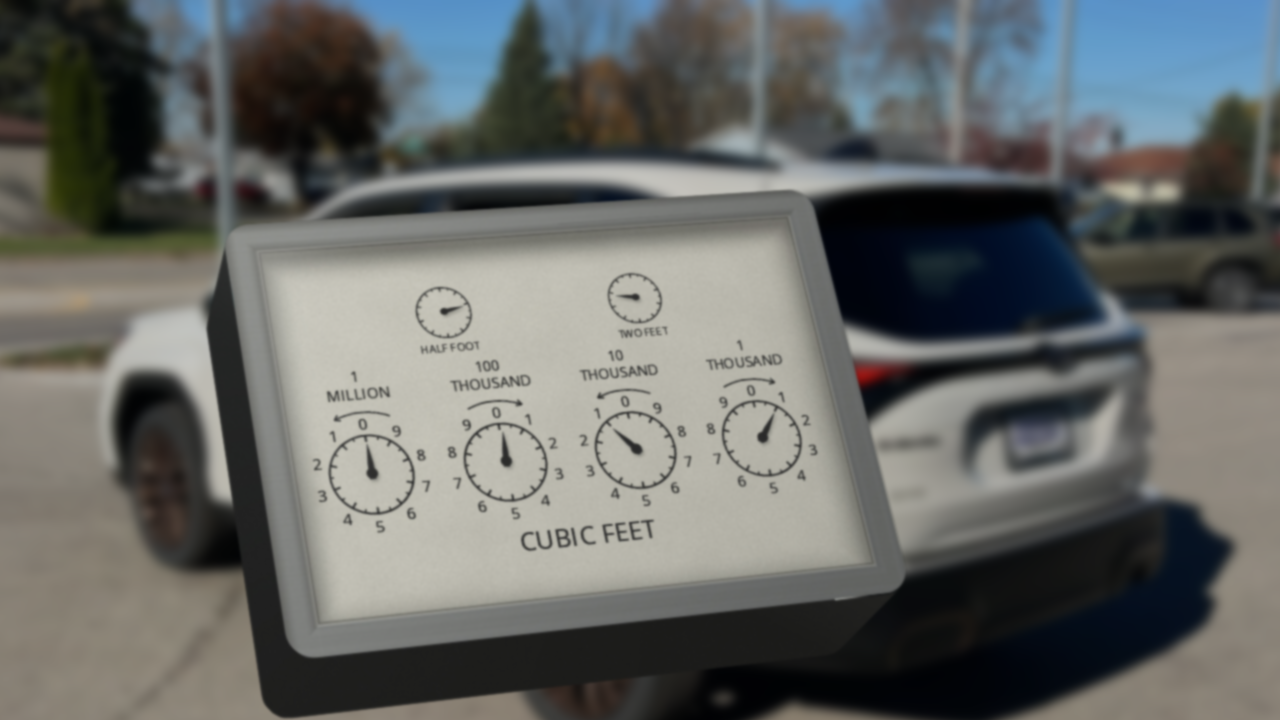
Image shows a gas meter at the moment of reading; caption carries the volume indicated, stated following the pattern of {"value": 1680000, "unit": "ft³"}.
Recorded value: {"value": 1100, "unit": "ft³"}
